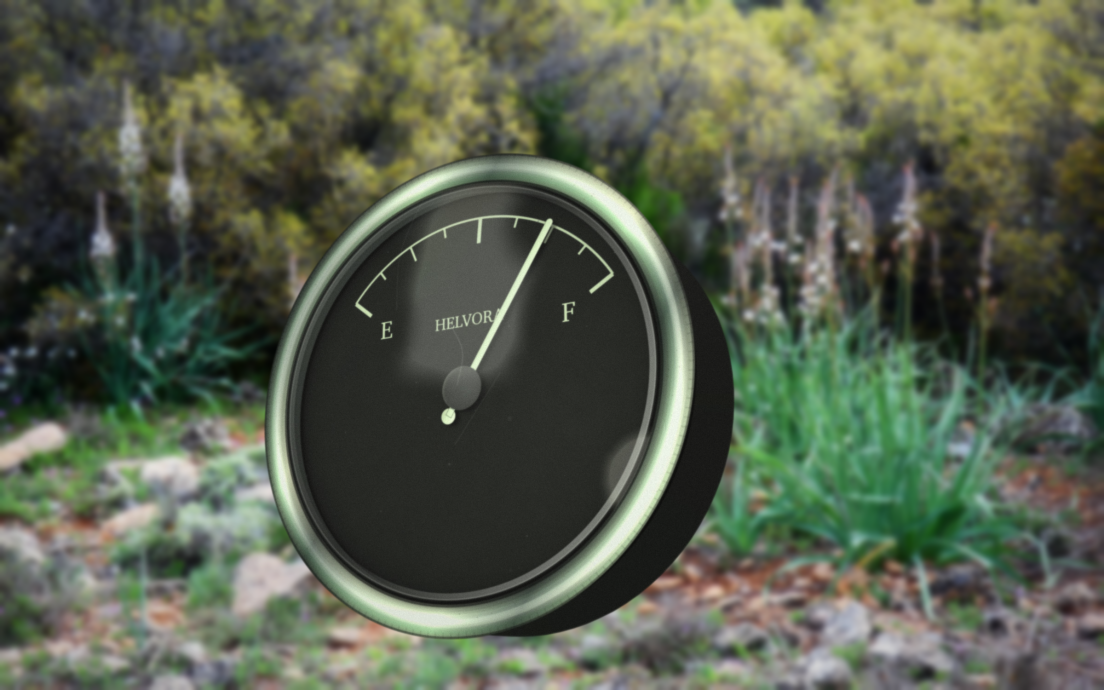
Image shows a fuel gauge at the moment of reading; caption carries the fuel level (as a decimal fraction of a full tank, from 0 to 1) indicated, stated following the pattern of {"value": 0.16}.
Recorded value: {"value": 0.75}
